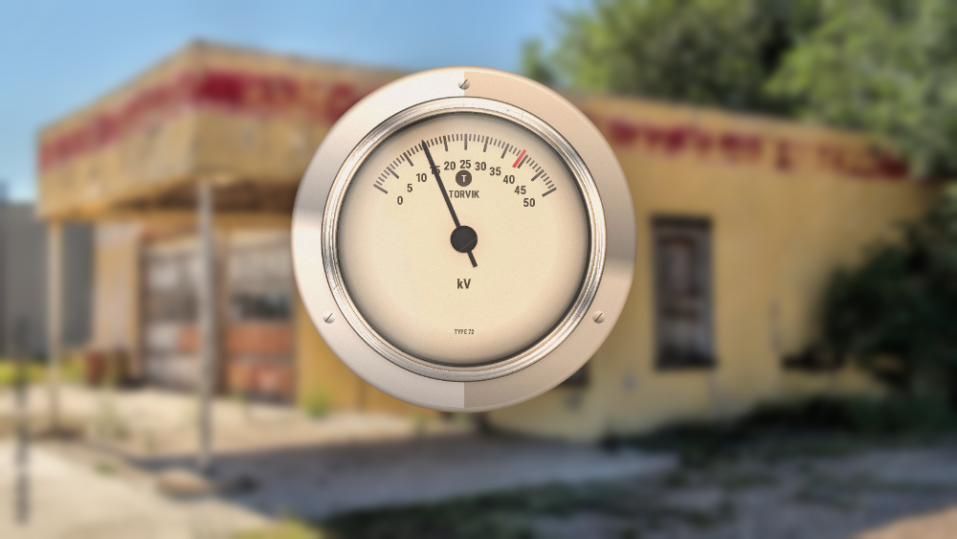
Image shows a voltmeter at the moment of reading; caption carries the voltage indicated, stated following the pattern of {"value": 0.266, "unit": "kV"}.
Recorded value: {"value": 15, "unit": "kV"}
